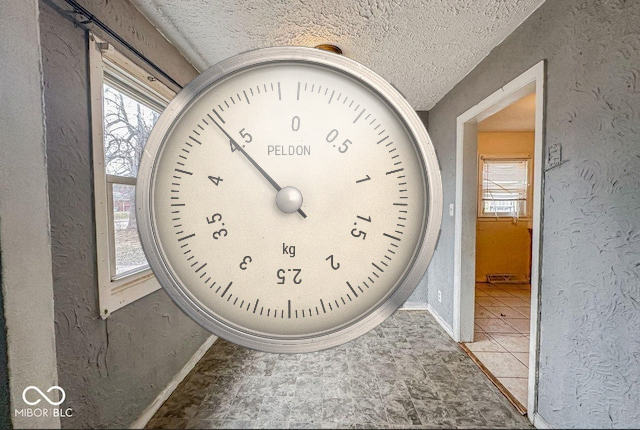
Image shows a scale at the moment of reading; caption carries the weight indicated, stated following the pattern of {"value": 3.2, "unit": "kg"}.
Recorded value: {"value": 4.45, "unit": "kg"}
